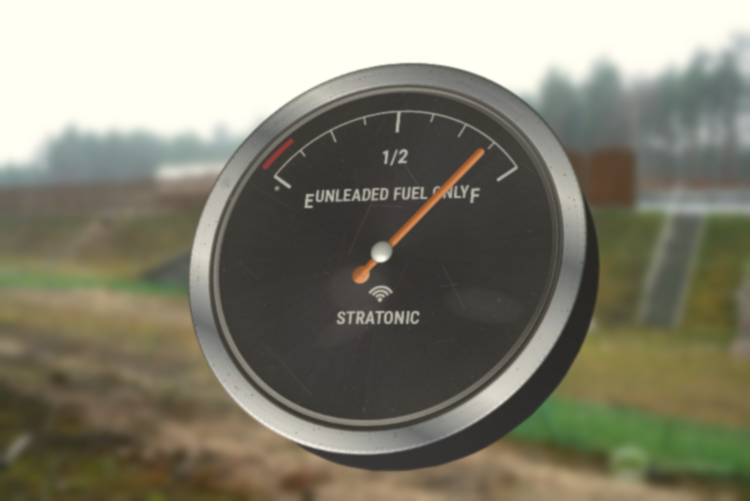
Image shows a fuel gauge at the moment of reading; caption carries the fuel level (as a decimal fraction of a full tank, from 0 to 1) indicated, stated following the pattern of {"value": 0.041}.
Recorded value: {"value": 0.875}
